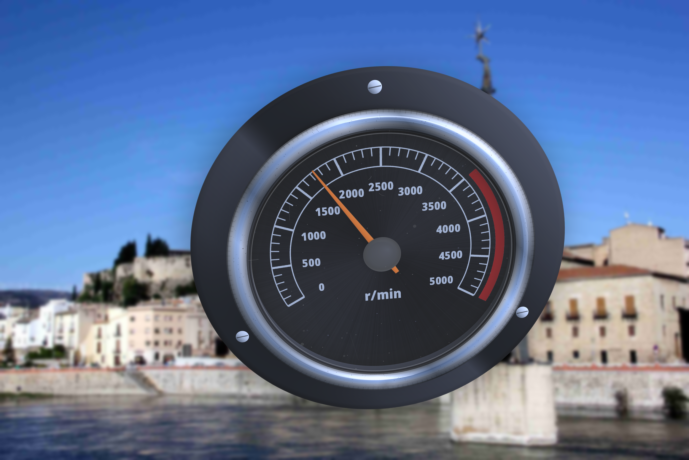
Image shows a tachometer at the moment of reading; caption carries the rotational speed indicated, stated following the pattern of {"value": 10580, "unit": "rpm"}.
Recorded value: {"value": 1750, "unit": "rpm"}
